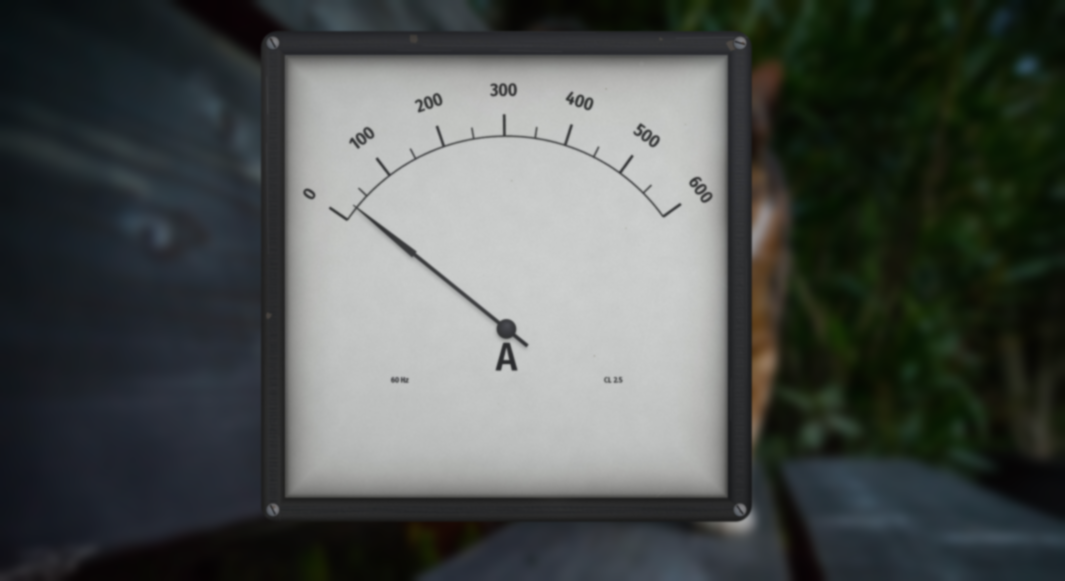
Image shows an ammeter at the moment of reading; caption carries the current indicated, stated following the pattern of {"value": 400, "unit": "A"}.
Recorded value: {"value": 25, "unit": "A"}
